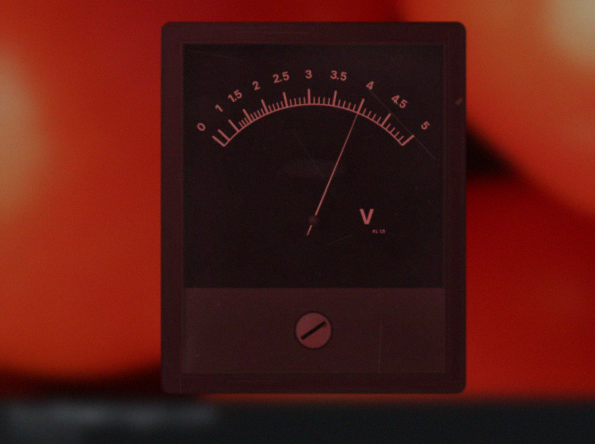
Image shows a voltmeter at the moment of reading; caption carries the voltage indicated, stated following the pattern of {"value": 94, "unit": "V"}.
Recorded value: {"value": 4, "unit": "V"}
